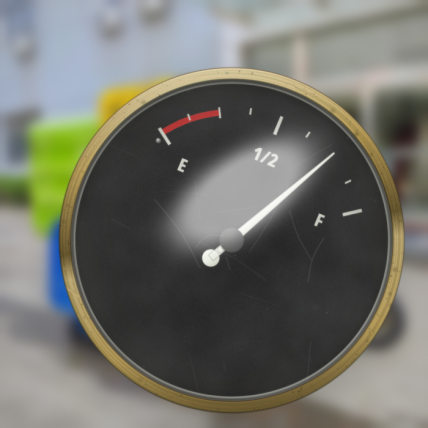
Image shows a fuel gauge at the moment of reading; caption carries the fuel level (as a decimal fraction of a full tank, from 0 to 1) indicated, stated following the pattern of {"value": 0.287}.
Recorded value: {"value": 0.75}
